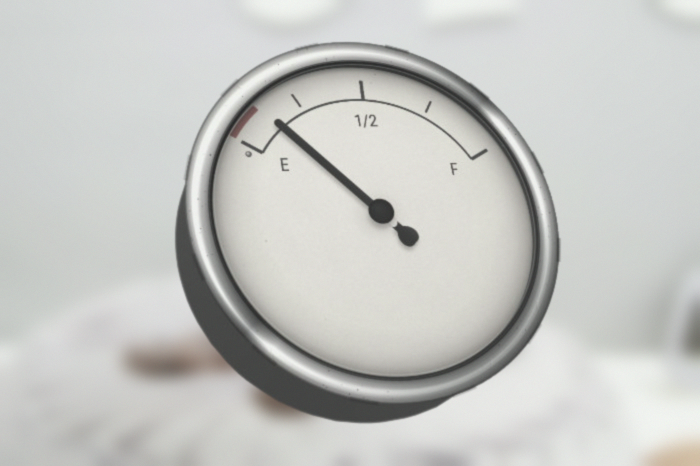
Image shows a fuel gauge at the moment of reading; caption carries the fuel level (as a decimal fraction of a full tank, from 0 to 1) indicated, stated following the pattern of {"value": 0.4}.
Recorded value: {"value": 0.125}
